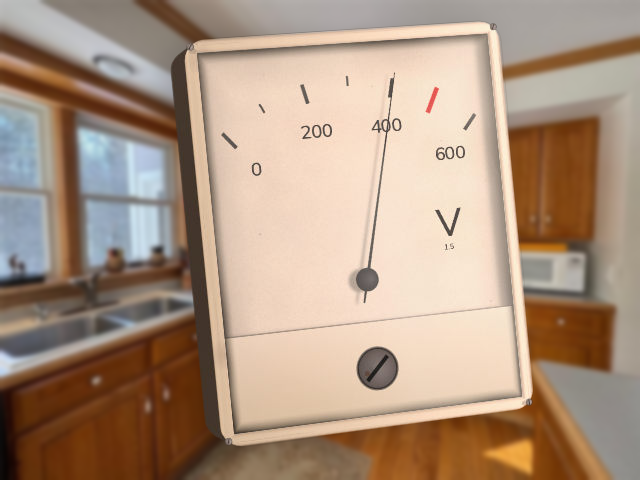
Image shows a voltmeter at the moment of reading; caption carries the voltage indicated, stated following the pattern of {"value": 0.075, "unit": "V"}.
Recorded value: {"value": 400, "unit": "V"}
